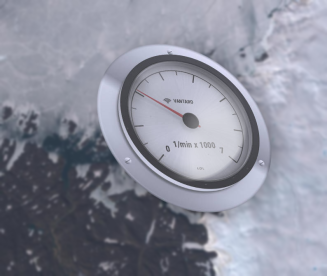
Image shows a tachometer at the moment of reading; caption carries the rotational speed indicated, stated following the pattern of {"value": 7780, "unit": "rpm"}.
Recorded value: {"value": 2000, "unit": "rpm"}
